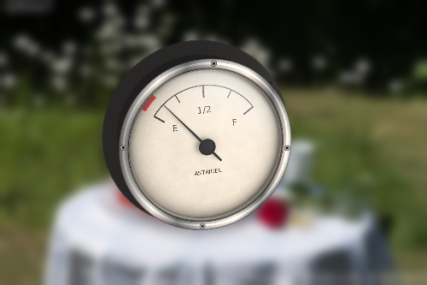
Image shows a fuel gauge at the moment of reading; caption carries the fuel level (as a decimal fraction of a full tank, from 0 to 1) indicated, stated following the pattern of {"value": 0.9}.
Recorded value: {"value": 0.125}
